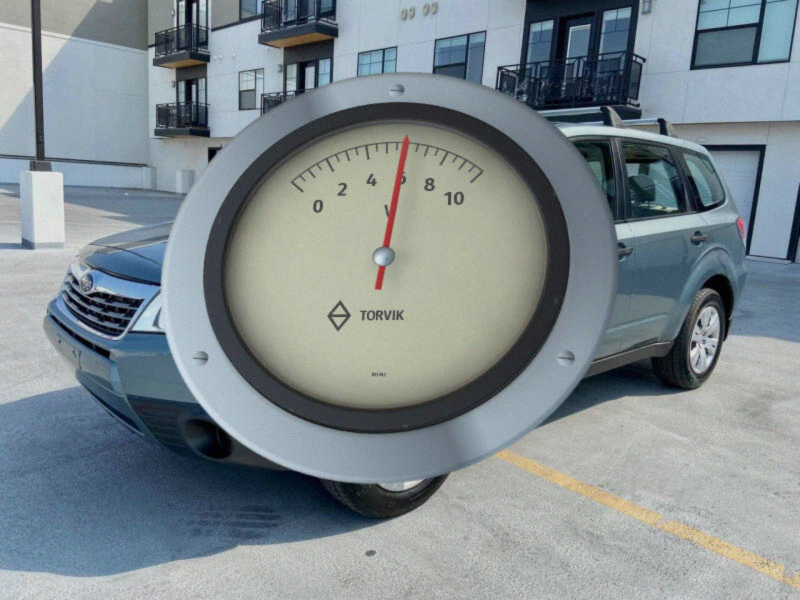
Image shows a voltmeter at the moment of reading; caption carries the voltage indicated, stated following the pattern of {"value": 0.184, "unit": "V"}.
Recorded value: {"value": 6, "unit": "V"}
